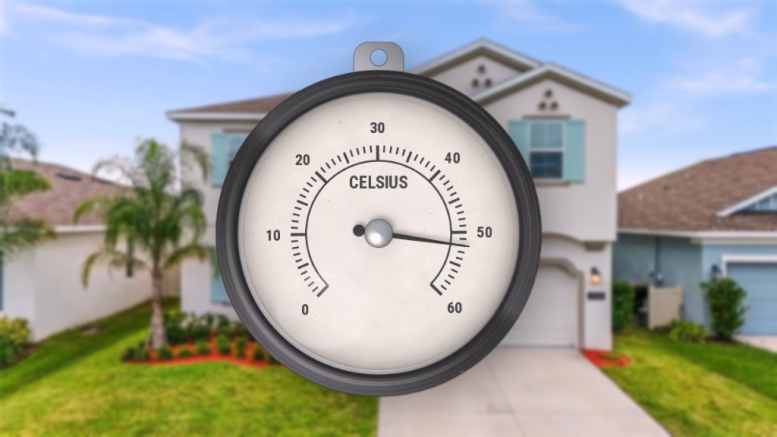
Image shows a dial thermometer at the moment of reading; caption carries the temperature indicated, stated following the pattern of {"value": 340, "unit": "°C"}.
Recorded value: {"value": 52, "unit": "°C"}
